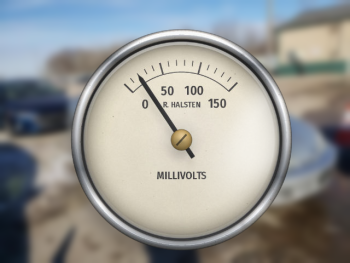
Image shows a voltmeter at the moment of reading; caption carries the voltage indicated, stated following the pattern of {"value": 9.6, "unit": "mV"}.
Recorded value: {"value": 20, "unit": "mV"}
